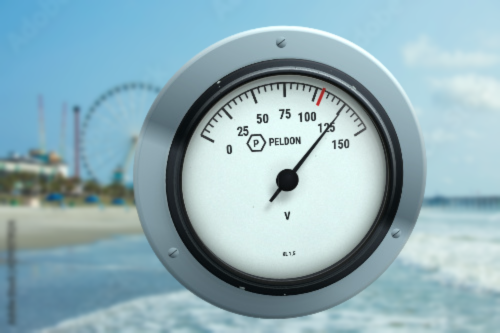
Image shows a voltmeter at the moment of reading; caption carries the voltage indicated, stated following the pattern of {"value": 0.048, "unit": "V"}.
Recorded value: {"value": 125, "unit": "V"}
